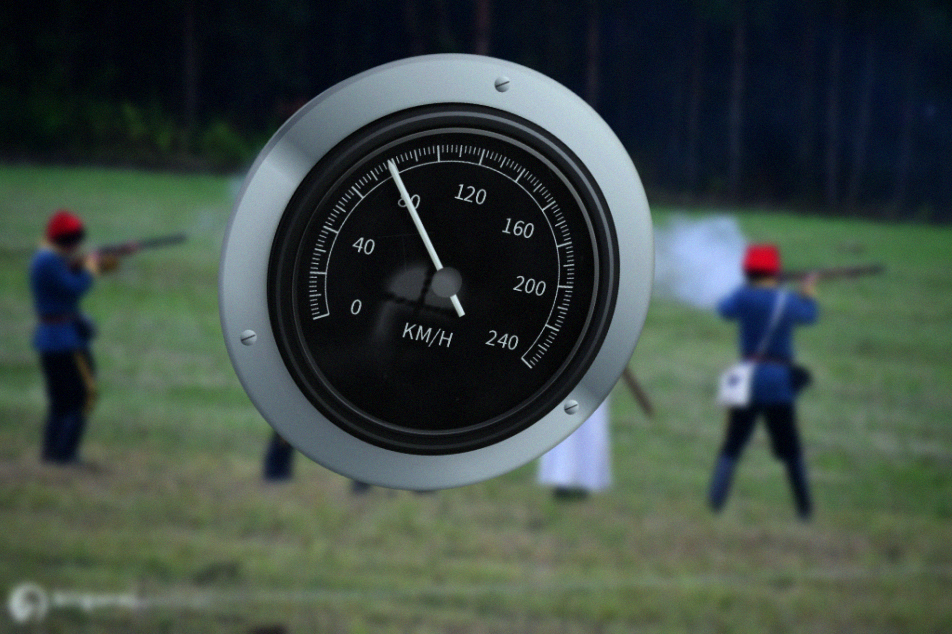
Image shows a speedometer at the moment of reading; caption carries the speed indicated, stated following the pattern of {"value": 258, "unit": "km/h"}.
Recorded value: {"value": 78, "unit": "km/h"}
